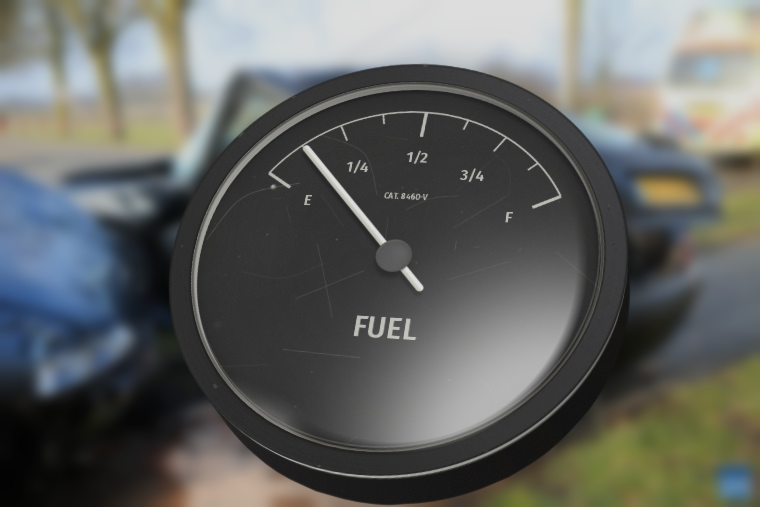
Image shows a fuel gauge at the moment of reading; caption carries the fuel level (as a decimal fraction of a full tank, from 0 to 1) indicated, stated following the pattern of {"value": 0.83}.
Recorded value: {"value": 0.125}
